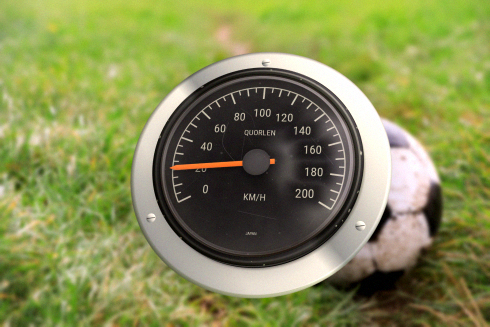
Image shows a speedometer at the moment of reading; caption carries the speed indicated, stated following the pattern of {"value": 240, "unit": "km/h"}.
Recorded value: {"value": 20, "unit": "km/h"}
